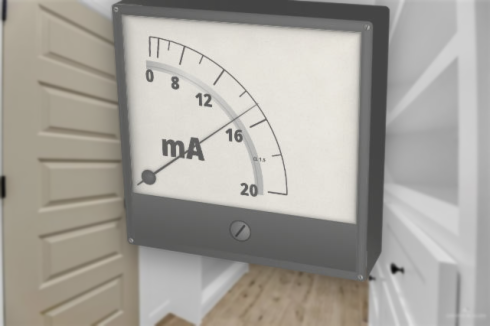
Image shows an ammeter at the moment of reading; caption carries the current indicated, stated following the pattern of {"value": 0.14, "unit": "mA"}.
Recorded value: {"value": 15, "unit": "mA"}
